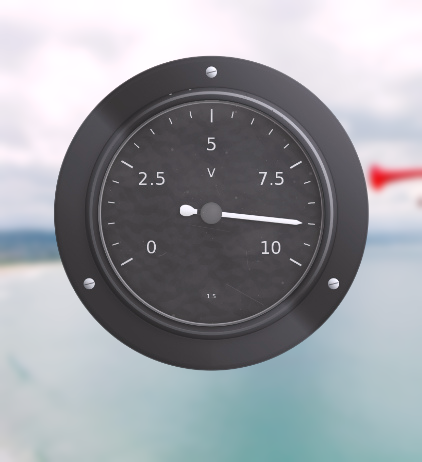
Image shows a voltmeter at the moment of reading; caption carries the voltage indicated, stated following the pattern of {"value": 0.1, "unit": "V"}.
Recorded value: {"value": 9, "unit": "V"}
